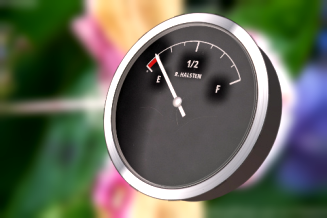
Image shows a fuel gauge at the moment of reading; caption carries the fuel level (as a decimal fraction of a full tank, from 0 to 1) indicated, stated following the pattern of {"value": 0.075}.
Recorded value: {"value": 0.125}
